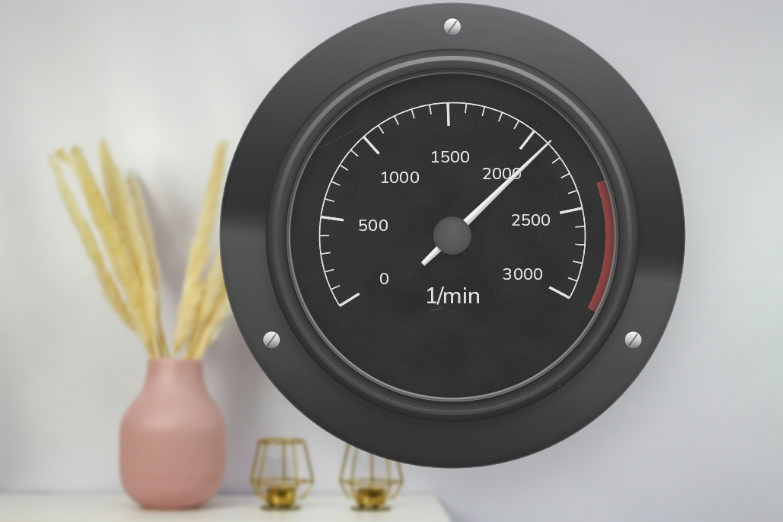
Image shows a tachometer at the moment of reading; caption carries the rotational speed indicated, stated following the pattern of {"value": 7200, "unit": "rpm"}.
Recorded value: {"value": 2100, "unit": "rpm"}
